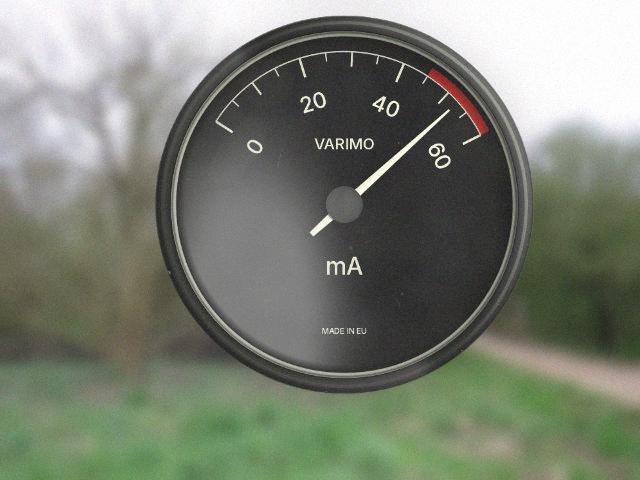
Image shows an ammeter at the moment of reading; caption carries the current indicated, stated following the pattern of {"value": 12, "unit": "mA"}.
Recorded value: {"value": 52.5, "unit": "mA"}
